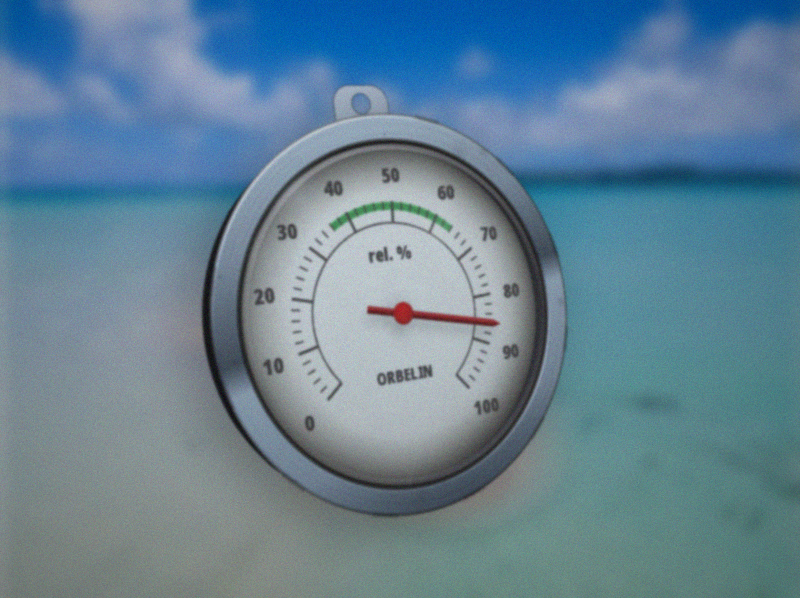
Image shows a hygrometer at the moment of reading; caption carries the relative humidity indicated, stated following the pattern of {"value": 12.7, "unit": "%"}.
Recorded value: {"value": 86, "unit": "%"}
